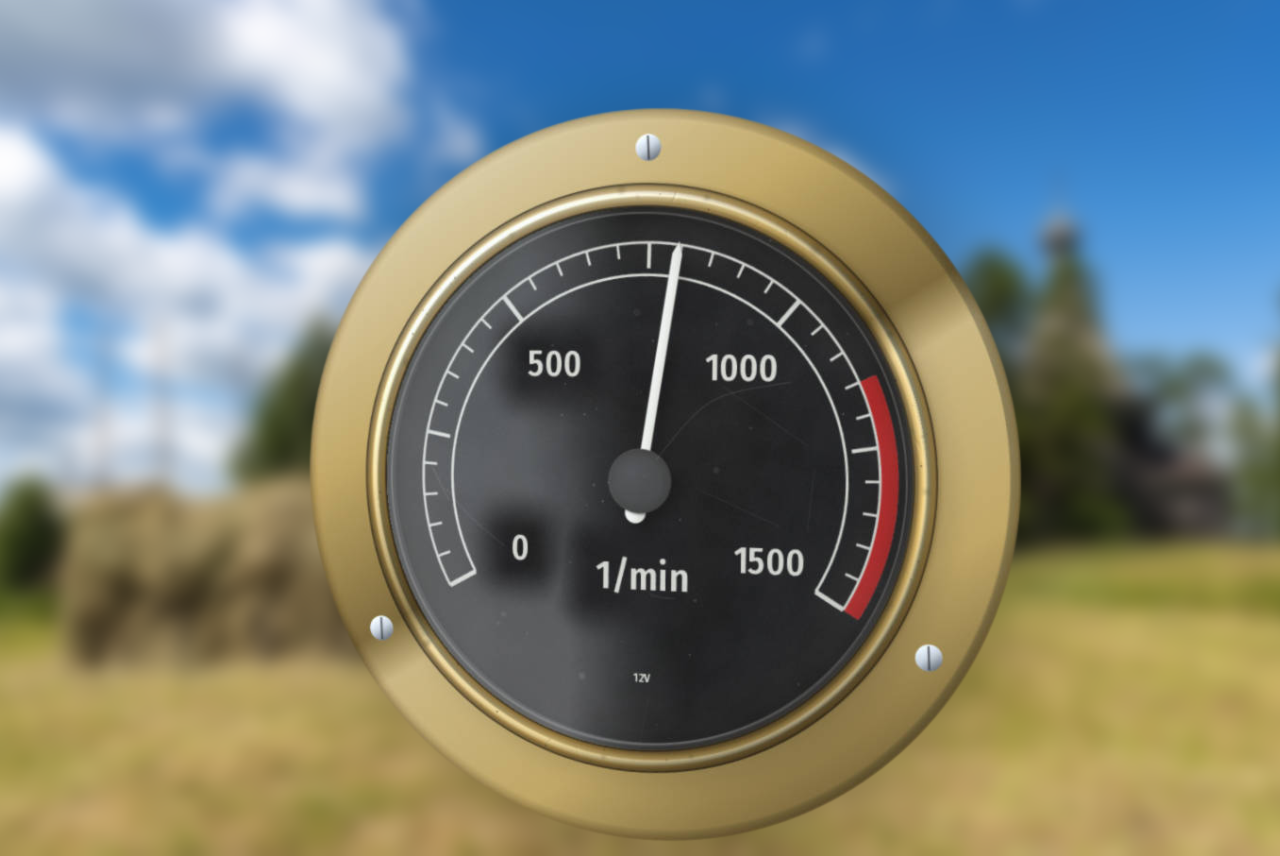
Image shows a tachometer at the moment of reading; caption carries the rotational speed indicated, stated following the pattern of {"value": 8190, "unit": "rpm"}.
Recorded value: {"value": 800, "unit": "rpm"}
